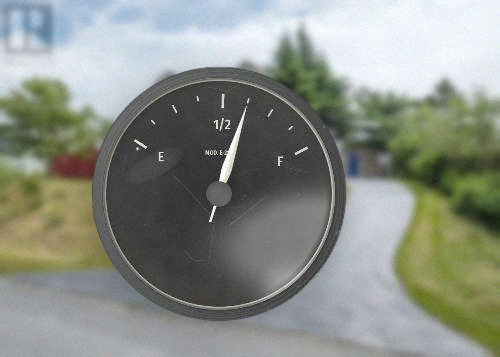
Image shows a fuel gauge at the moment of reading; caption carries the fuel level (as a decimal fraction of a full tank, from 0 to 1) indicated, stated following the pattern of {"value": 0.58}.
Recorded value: {"value": 0.625}
